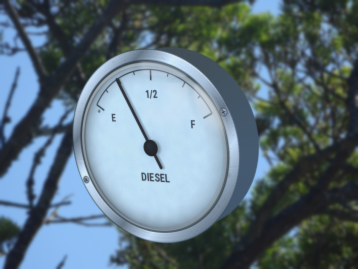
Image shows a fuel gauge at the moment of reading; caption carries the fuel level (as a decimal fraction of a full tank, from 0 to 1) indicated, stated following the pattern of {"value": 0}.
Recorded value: {"value": 0.25}
